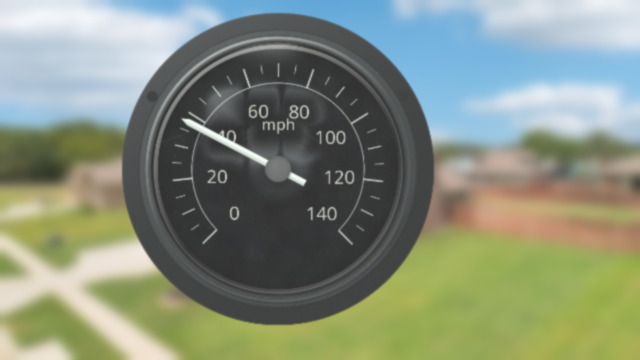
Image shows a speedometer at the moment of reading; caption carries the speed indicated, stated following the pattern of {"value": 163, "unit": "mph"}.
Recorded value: {"value": 37.5, "unit": "mph"}
